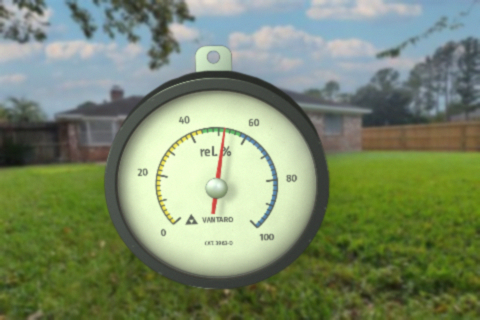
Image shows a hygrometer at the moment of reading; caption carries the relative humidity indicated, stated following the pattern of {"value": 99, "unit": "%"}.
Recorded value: {"value": 52, "unit": "%"}
